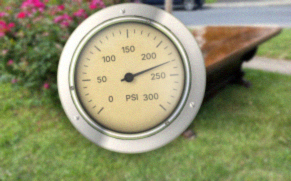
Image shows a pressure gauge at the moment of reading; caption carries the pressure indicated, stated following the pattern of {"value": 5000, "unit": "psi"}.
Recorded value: {"value": 230, "unit": "psi"}
